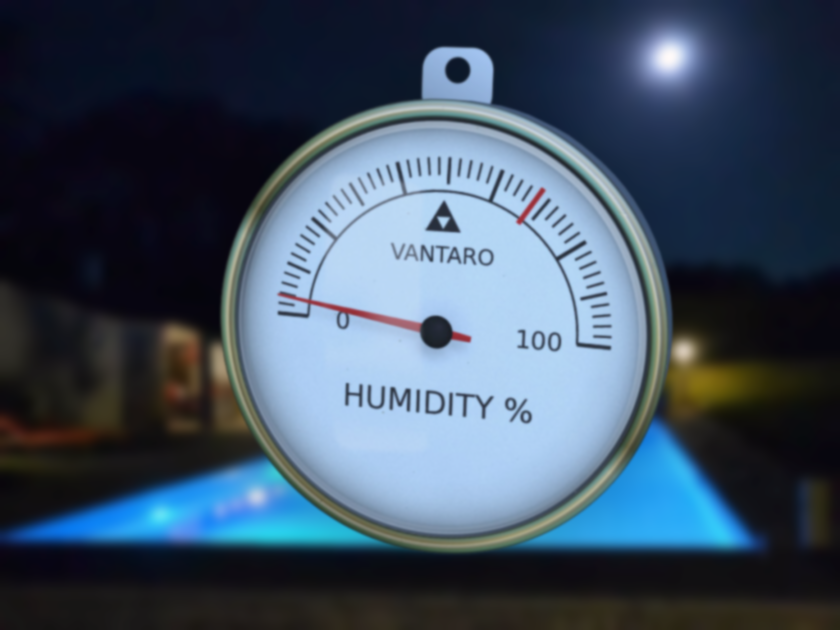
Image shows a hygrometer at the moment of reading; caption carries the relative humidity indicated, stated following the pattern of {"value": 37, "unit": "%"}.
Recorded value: {"value": 4, "unit": "%"}
